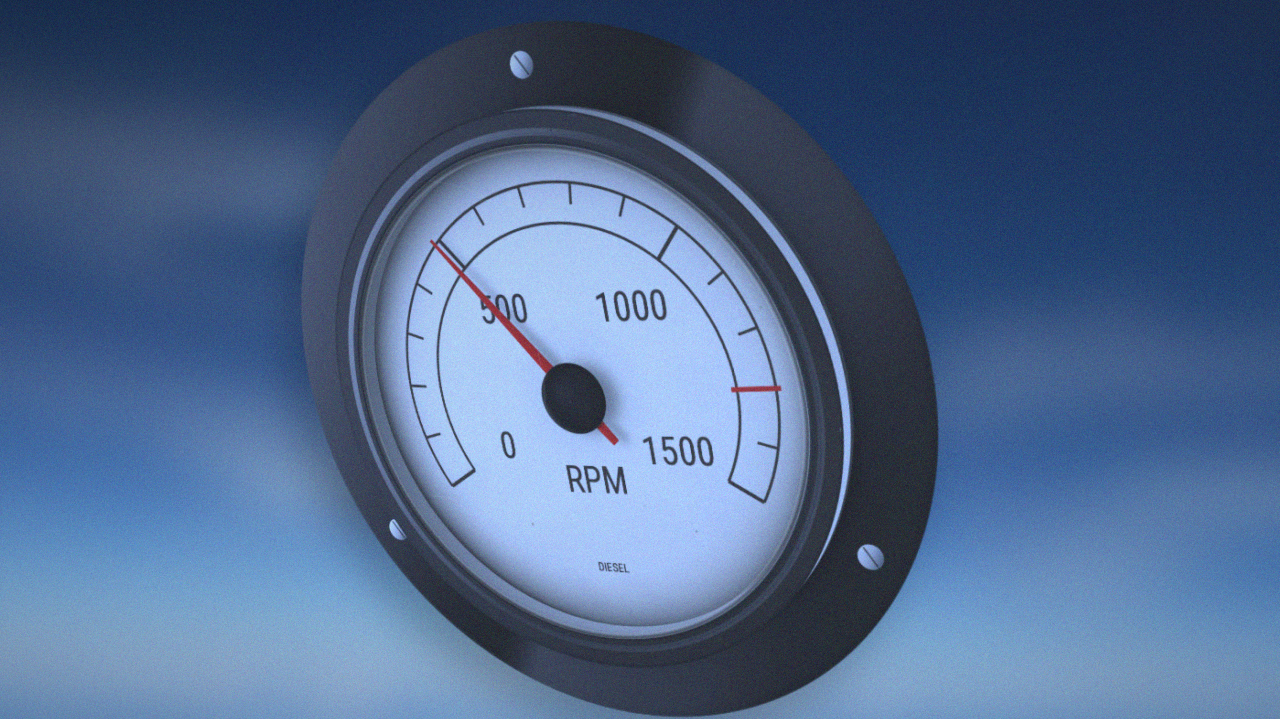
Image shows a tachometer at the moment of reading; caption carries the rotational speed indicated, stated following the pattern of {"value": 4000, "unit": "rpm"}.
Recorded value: {"value": 500, "unit": "rpm"}
